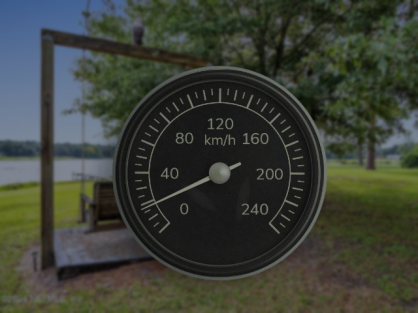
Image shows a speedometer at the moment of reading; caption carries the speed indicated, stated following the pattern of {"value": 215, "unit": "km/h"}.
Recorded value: {"value": 17.5, "unit": "km/h"}
